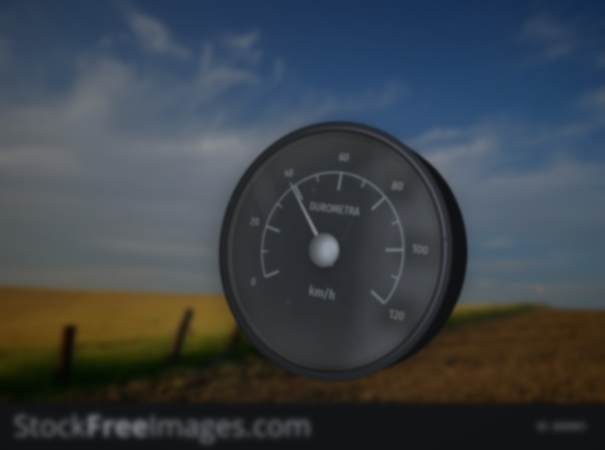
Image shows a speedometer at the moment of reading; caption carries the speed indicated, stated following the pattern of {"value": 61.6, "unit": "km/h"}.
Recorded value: {"value": 40, "unit": "km/h"}
